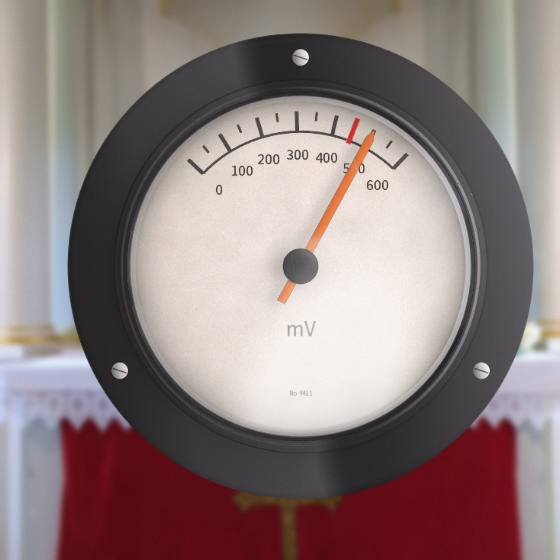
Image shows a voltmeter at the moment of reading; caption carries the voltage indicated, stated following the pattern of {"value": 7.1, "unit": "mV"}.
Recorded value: {"value": 500, "unit": "mV"}
